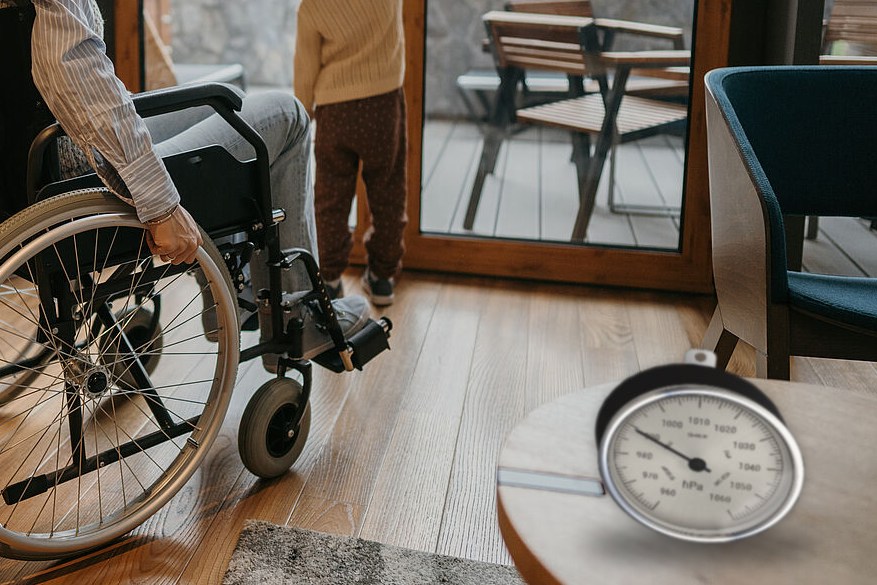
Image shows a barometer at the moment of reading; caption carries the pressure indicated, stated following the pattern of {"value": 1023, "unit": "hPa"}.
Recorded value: {"value": 990, "unit": "hPa"}
